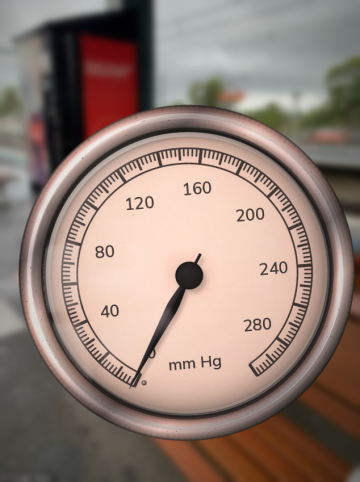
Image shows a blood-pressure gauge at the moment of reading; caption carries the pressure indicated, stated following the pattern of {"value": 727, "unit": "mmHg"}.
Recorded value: {"value": 2, "unit": "mmHg"}
